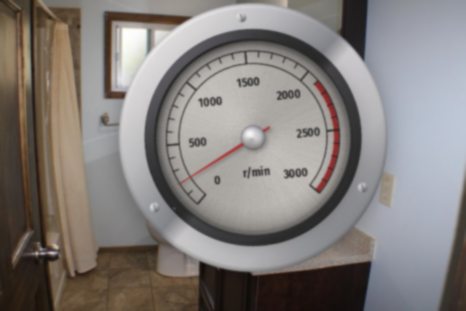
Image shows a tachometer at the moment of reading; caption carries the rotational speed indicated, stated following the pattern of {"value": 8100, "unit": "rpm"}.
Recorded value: {"value": 200, "unit": "rpm"}
